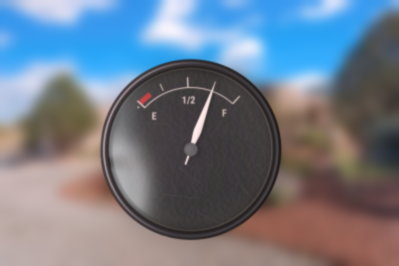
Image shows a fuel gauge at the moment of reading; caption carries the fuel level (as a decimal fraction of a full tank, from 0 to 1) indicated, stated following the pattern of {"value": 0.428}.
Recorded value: {"value": 0.75}
